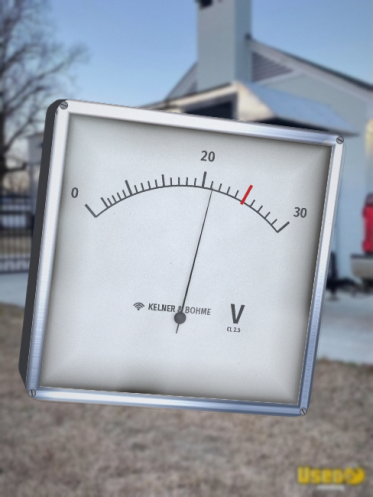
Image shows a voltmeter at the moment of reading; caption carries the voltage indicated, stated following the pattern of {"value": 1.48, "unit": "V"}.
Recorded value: {"value": 21, "unit": "V"}
